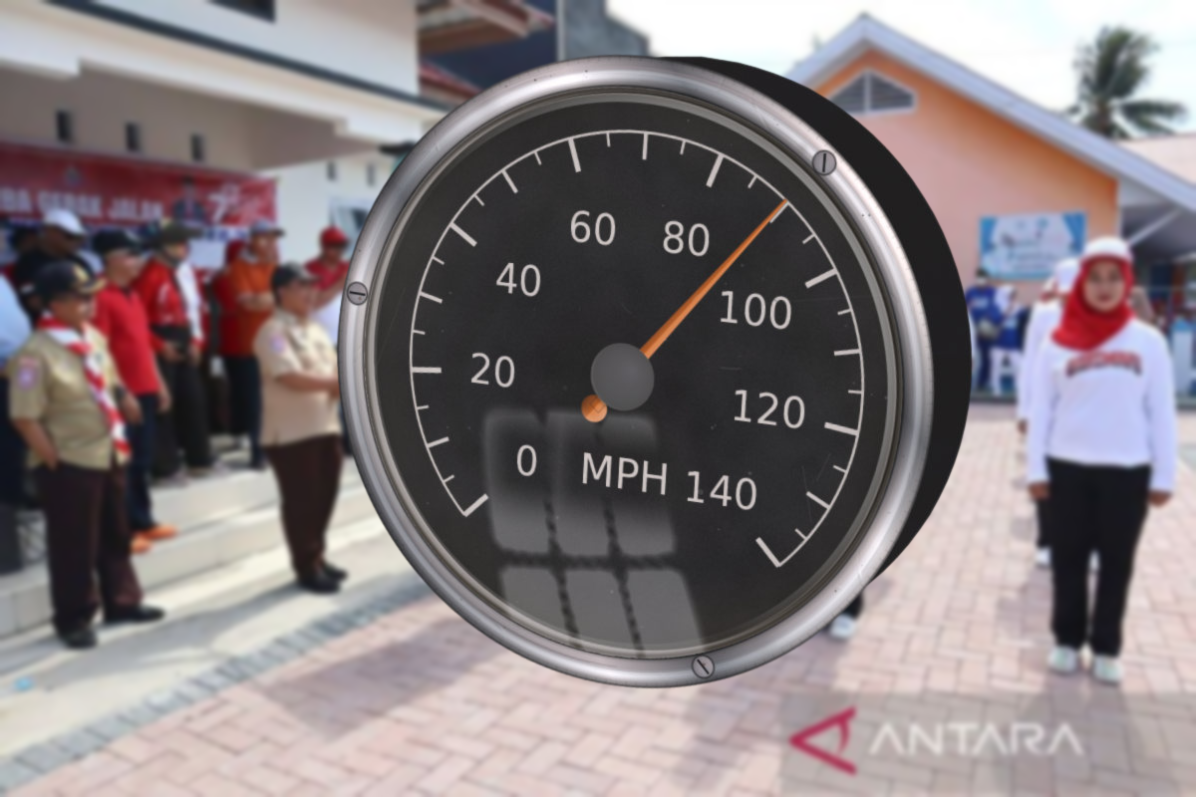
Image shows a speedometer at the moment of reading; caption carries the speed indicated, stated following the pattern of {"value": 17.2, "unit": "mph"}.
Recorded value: {"value": 90, "unit": "mph"}
